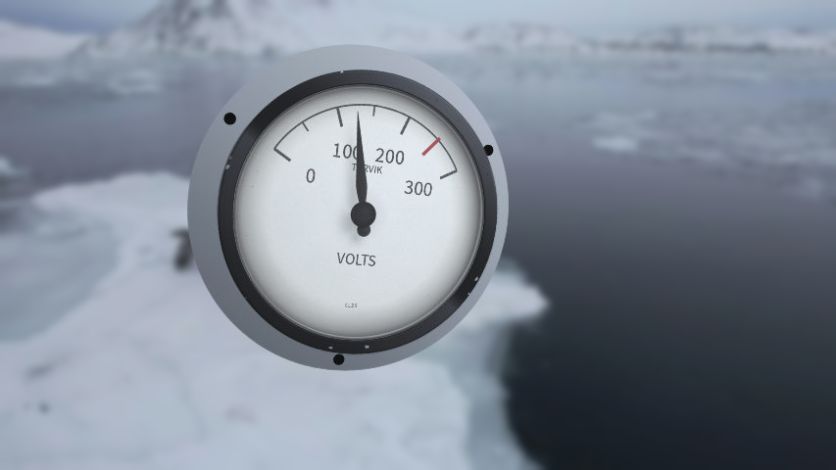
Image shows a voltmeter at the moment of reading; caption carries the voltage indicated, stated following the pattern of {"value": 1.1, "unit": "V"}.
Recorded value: {"value": 125, "unit": "V"}
